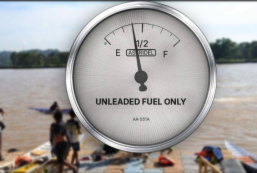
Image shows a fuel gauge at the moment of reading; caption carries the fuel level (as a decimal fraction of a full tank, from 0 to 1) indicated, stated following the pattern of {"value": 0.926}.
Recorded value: {"value": 0.375}
